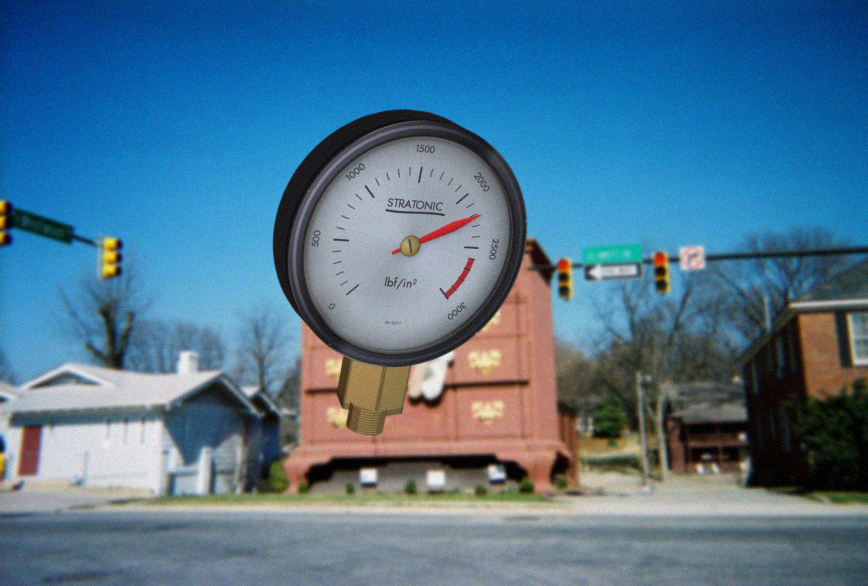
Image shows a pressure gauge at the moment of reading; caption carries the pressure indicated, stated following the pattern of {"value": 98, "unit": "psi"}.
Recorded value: {"value": 2200, "unit": "psi"}
